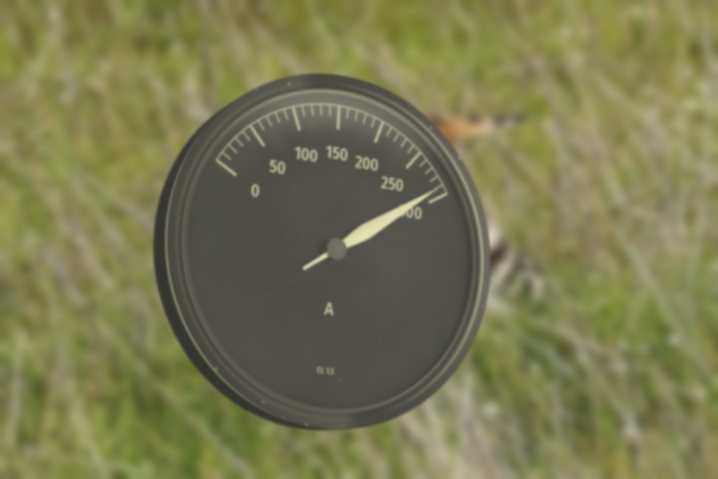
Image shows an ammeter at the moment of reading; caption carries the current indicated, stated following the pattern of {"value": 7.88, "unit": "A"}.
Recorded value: {"value": 290, "unit": "A"}
